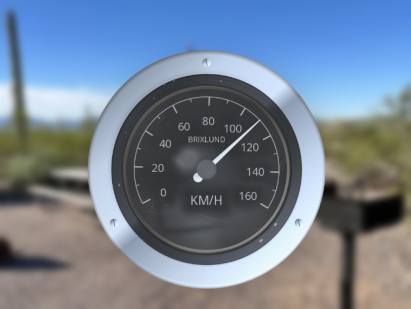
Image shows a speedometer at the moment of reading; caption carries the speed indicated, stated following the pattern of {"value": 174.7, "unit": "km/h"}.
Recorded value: {"value": 110, "unit": "km/h"}
